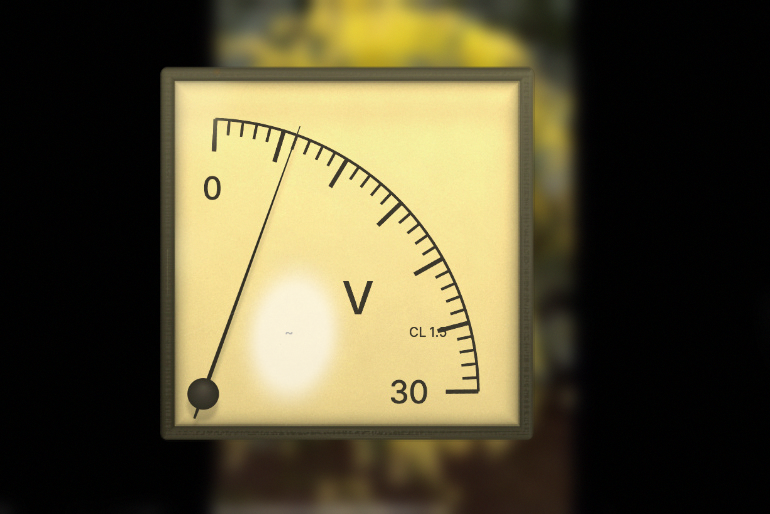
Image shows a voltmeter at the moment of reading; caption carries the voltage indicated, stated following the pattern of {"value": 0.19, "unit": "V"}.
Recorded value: {"value": 6, "unit": "V"}
